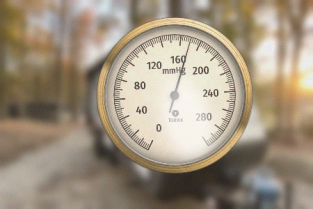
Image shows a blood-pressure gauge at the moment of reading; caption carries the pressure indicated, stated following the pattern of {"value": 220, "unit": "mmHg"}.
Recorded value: {"value": 170, "unit": "mmHg"}
